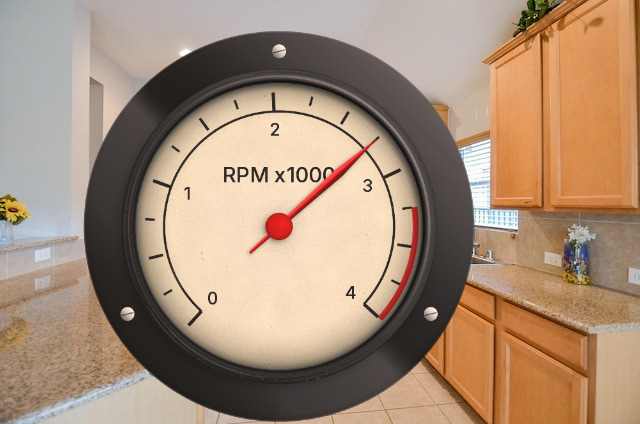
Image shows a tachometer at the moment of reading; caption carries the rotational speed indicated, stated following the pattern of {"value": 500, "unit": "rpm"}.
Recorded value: {"value": 2750, "unit": "rpm"}
